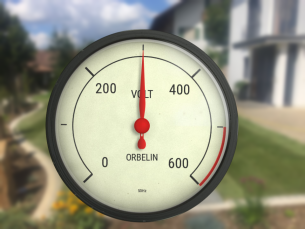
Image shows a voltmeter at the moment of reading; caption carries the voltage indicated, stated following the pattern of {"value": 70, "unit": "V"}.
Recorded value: {"value": 300, "unit": "V"}
